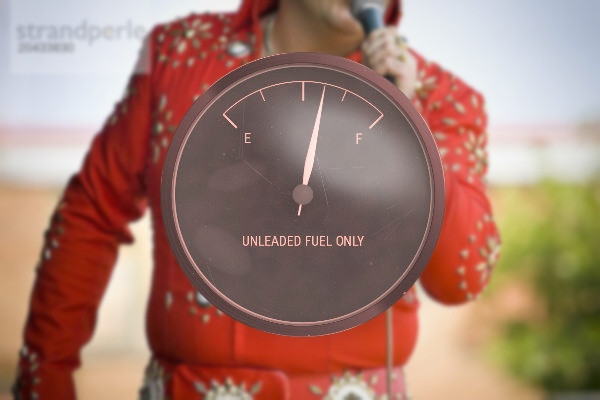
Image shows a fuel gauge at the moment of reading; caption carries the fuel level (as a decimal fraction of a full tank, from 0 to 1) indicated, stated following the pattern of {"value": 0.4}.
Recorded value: {"value": 0.625}
